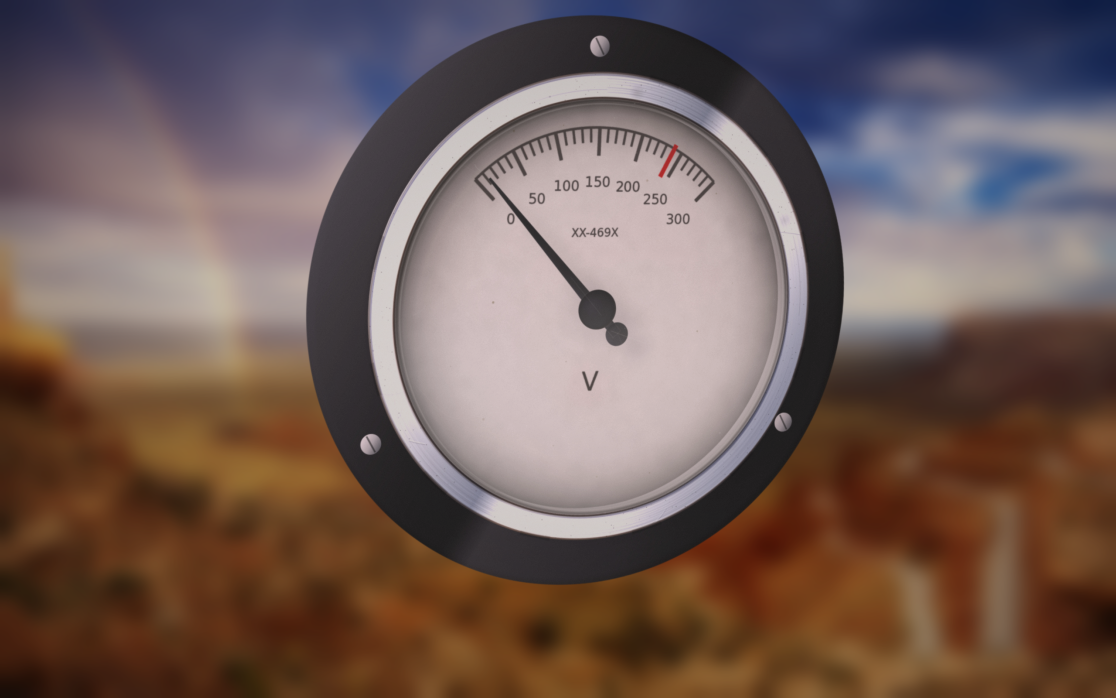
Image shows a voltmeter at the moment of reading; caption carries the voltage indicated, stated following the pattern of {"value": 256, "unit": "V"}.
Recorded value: {"value": 10, "unit": "V"}
